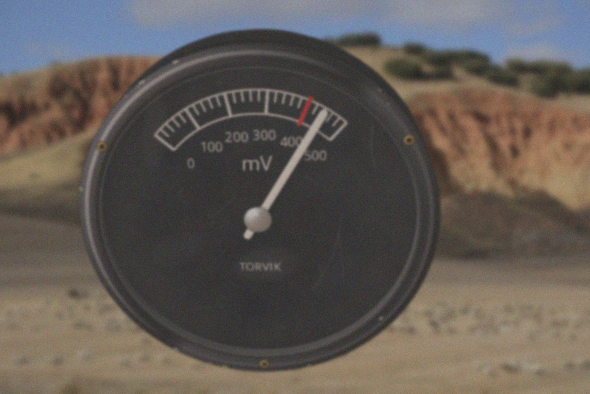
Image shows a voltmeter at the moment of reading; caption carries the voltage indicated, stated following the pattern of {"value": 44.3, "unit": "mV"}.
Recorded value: {"value": 440, "unit": "mV"}
